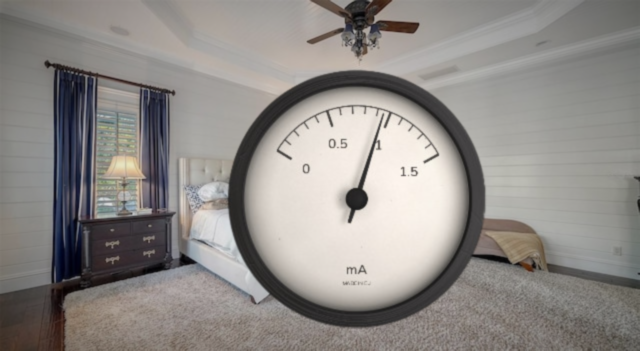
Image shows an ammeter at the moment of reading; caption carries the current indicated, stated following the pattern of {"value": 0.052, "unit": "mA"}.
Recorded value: {"value": 0.95, "unit": "mA"}
